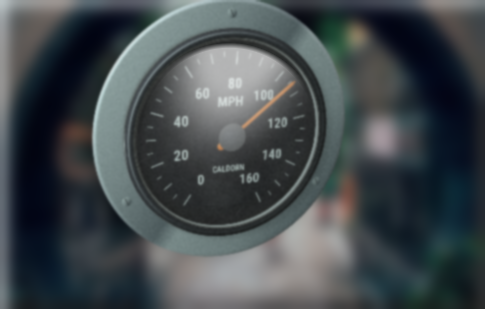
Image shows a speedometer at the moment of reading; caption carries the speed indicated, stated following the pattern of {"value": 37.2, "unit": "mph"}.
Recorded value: {"value": 105, "unit": "mph"}
